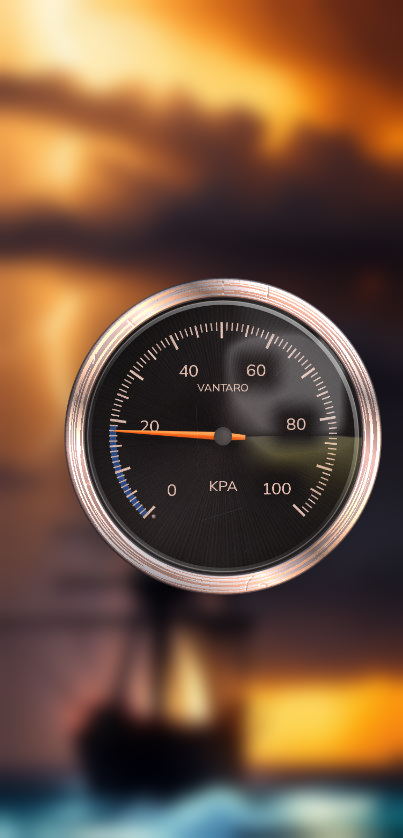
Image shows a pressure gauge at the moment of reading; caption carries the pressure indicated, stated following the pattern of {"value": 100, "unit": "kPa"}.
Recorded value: {"value": 18, "unit": "kPa"}
